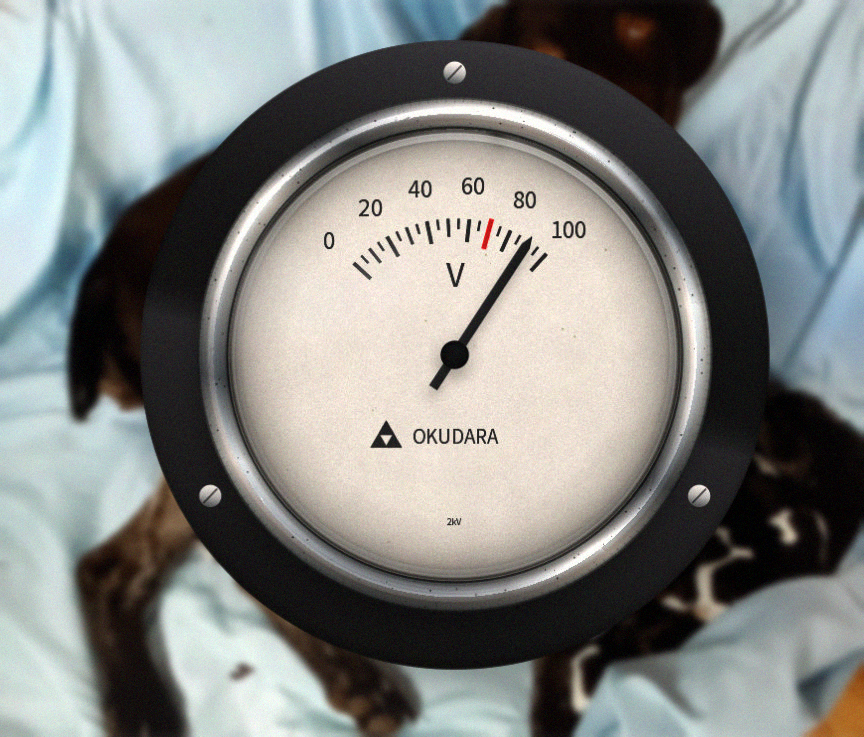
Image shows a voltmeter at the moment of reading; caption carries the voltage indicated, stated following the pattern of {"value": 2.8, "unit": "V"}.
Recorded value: {"value": 90, "unit": "V"}
